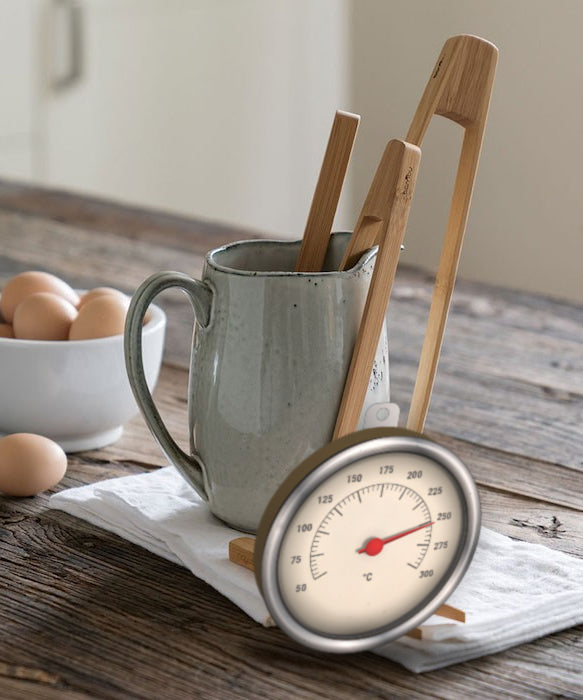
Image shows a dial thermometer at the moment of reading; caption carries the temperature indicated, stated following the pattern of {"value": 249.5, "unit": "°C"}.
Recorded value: {"value": 250, "unit": "°C"}
